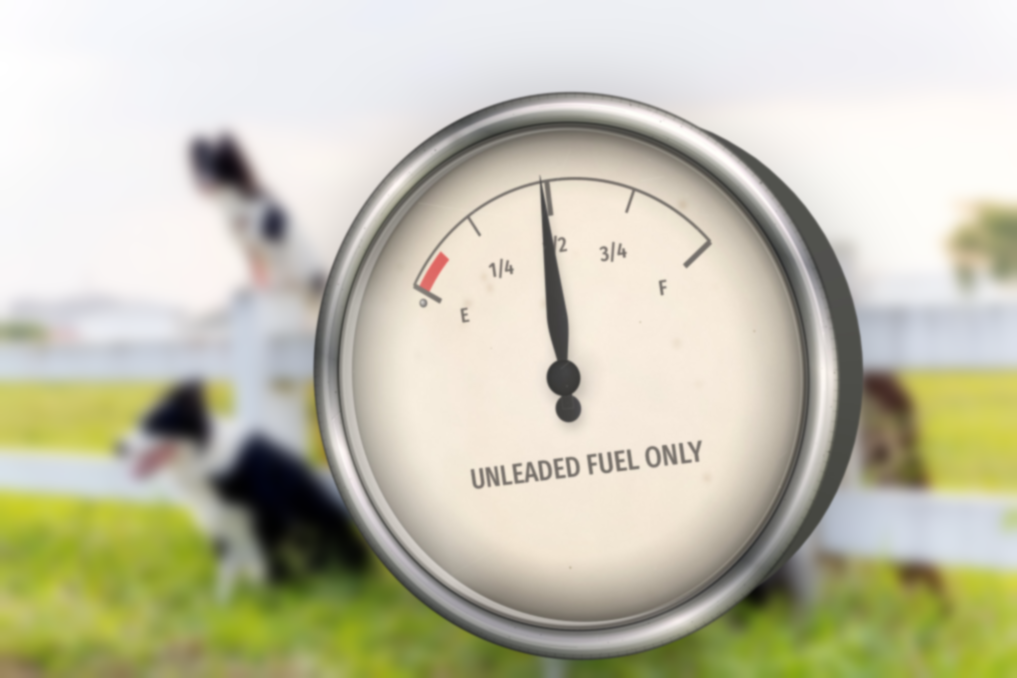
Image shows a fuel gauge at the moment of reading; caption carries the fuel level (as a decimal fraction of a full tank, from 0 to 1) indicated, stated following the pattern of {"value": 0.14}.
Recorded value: {"value": 0.5}
